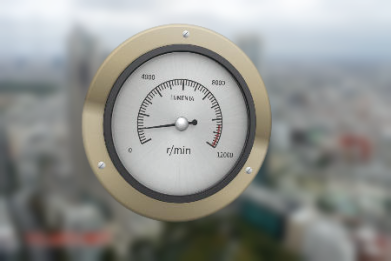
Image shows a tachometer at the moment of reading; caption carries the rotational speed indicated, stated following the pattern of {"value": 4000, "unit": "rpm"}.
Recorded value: {"value": 1000, "unit": "rpm"}
